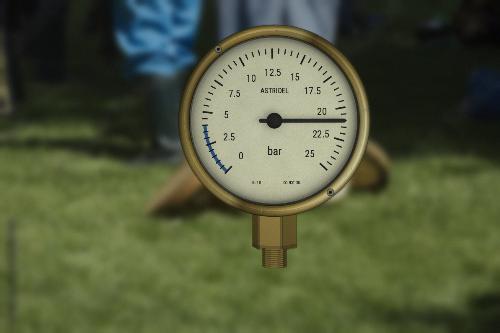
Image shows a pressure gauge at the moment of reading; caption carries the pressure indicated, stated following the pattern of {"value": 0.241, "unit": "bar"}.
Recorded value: {"value": 21, "unit": "bar"}
